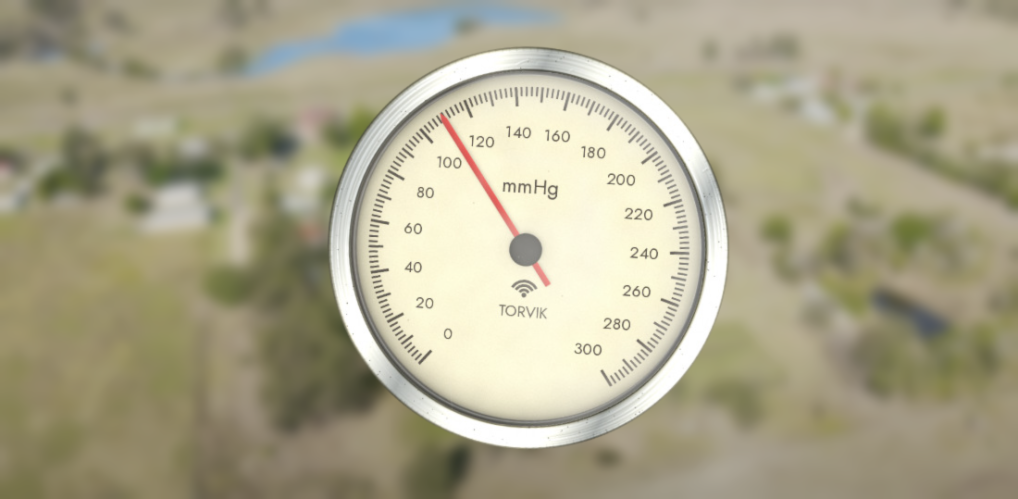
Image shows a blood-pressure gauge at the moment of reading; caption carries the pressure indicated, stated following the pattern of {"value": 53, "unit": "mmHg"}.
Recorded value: {"value": 110, "unit": "mmHg"}
